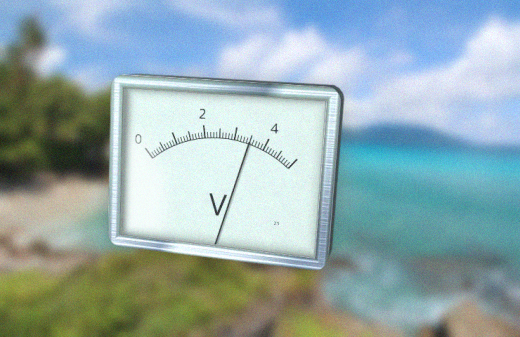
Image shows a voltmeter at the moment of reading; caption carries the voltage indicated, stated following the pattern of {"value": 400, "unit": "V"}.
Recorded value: {"value": 3.5, "unit": "V"}
